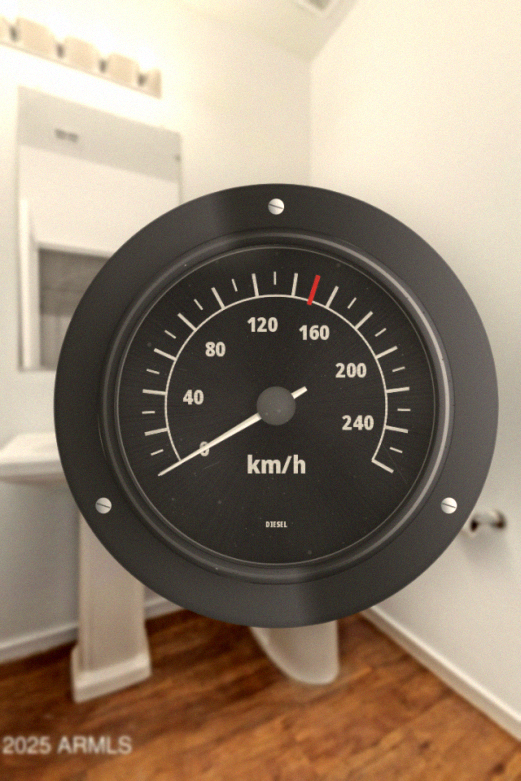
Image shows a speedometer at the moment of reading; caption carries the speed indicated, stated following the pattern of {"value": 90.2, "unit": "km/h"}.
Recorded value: {"value": 0, "unit": "km/h"}
